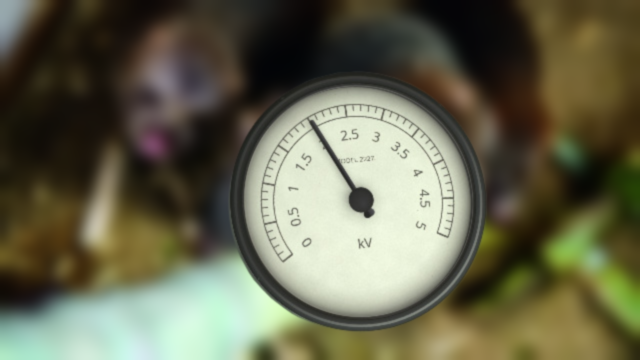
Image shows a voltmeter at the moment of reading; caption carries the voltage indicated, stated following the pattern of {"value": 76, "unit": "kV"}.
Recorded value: {"value": 2, "unit": "kV"}
